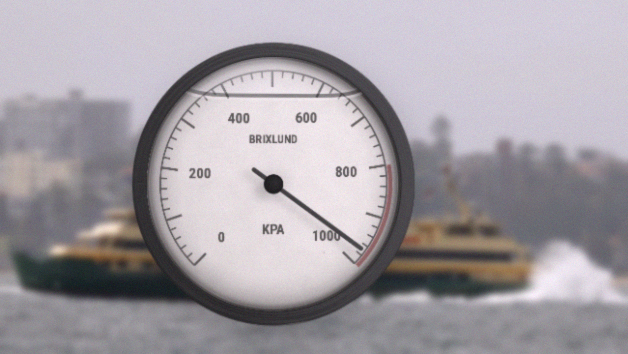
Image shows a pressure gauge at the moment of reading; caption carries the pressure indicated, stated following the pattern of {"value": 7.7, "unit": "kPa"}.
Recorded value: {"value": 970, "unit": "kPa"}
